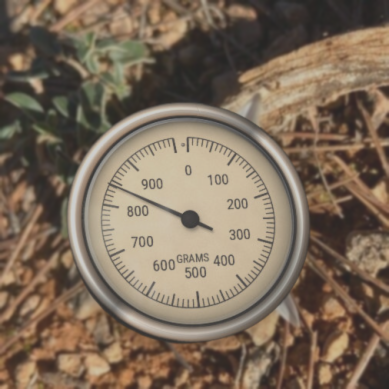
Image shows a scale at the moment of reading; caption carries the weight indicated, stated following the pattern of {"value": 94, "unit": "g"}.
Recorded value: {"value": 840, "unit": "g"}
